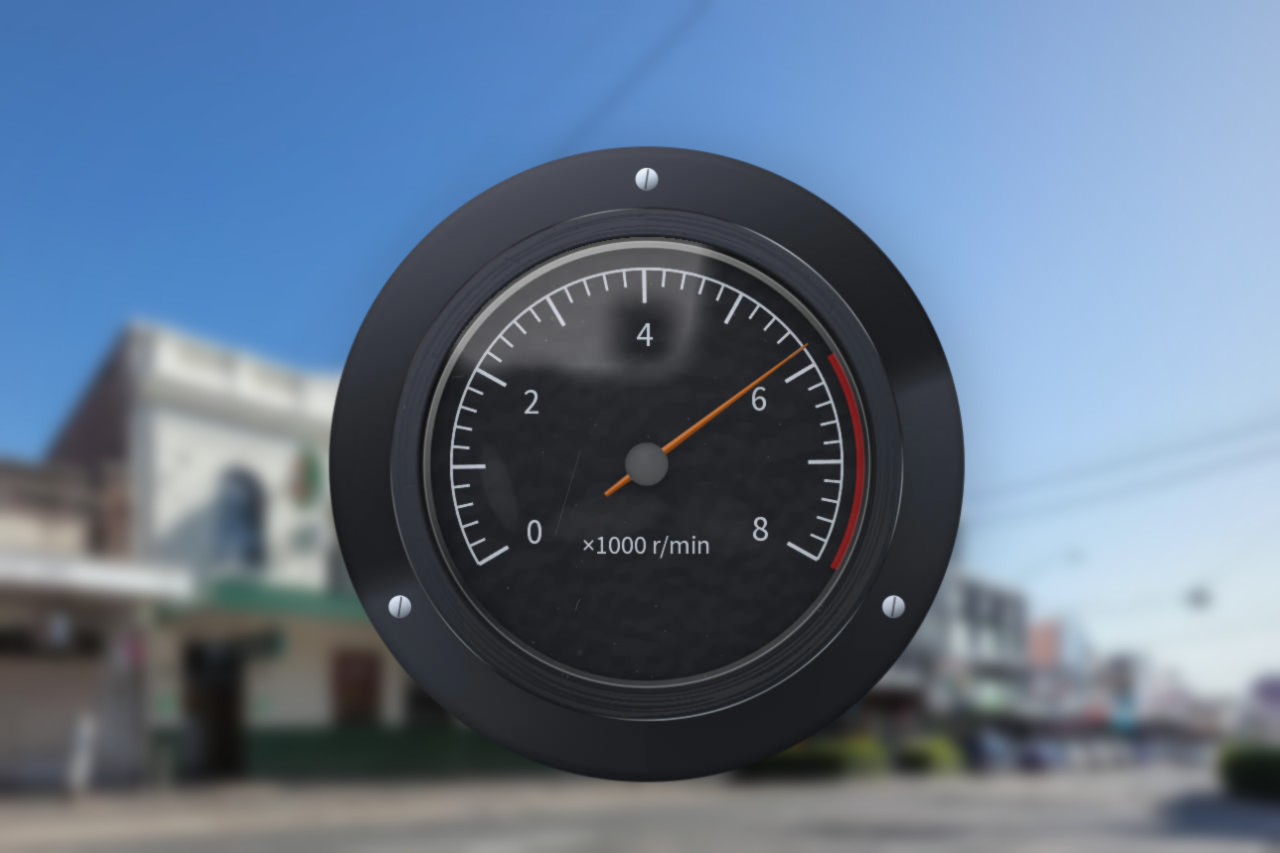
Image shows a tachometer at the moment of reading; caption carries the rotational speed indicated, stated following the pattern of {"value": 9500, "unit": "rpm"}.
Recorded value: {"value": 5800, "unit": "rpm"}
